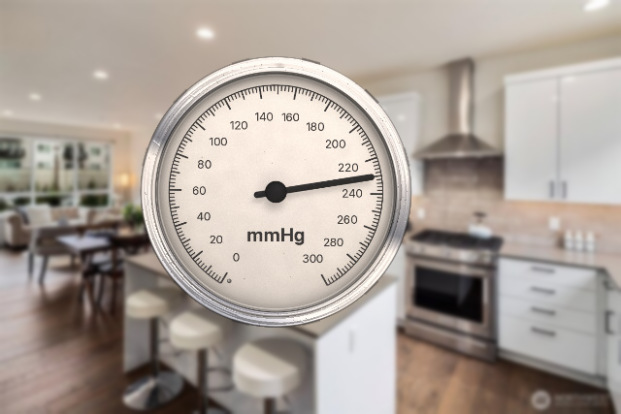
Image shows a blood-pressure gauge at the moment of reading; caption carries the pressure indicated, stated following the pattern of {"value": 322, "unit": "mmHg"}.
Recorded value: {"value": 230, "unit": "mmHg"}
